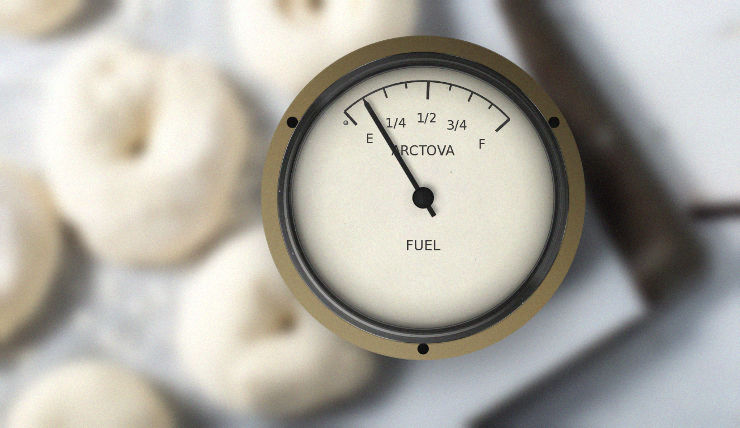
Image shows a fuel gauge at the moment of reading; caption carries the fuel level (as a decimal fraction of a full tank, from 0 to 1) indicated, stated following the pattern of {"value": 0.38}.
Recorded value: {"value": 0.125}
